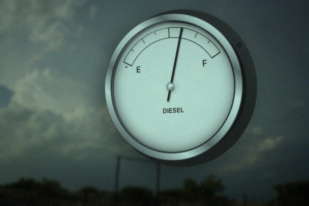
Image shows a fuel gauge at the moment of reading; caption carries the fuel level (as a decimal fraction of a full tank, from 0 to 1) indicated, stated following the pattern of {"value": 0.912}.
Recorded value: {"value": 0.625}
